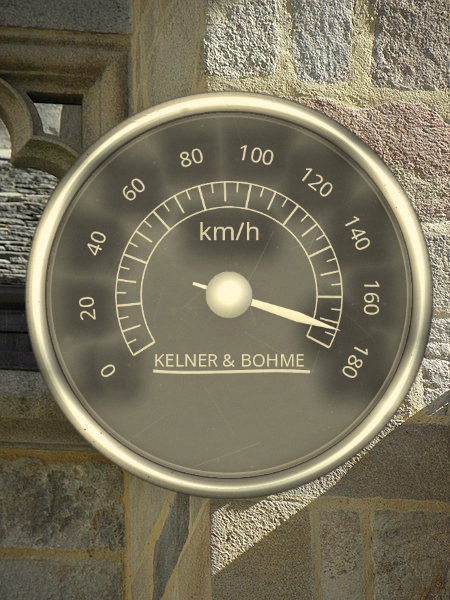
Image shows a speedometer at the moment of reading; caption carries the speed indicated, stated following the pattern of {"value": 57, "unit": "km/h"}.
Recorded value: {"value": 172.5, "unit": "km/h"}
